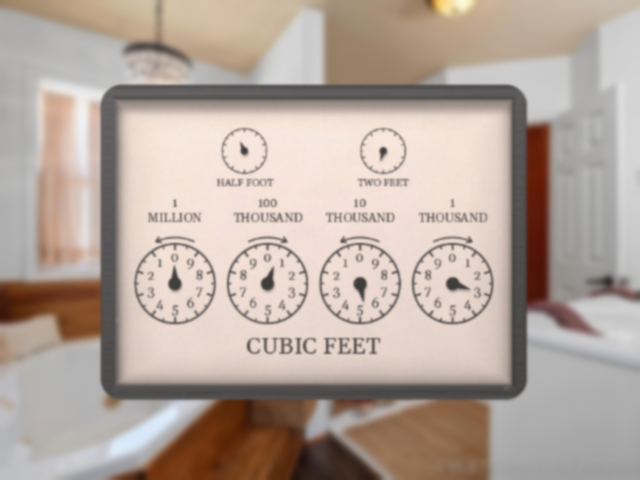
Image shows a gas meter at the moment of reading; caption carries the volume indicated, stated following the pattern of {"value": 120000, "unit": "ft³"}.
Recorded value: {"value": 5300, "unit": "ft³"}
